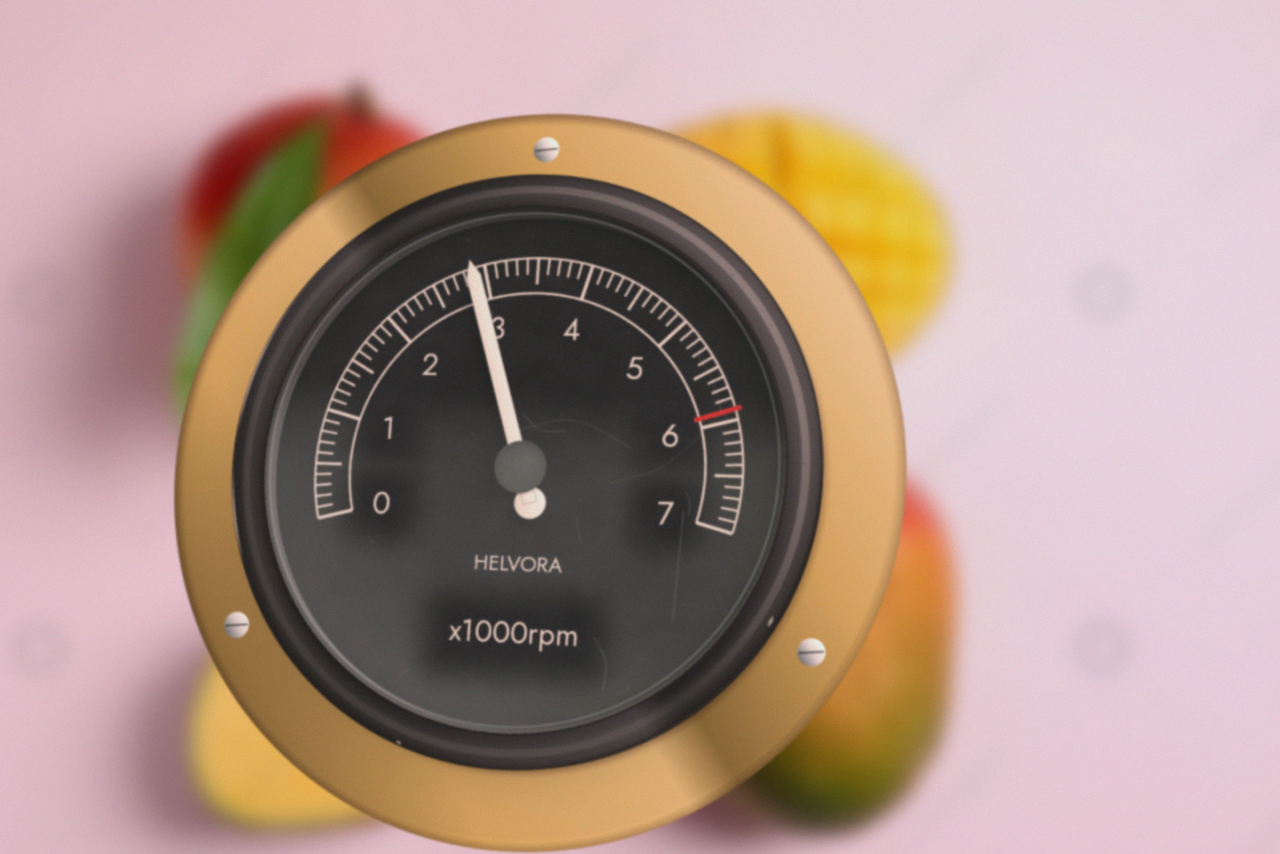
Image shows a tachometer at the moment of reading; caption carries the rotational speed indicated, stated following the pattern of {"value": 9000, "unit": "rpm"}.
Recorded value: {"value": 2900, "unit": "rpm"}
